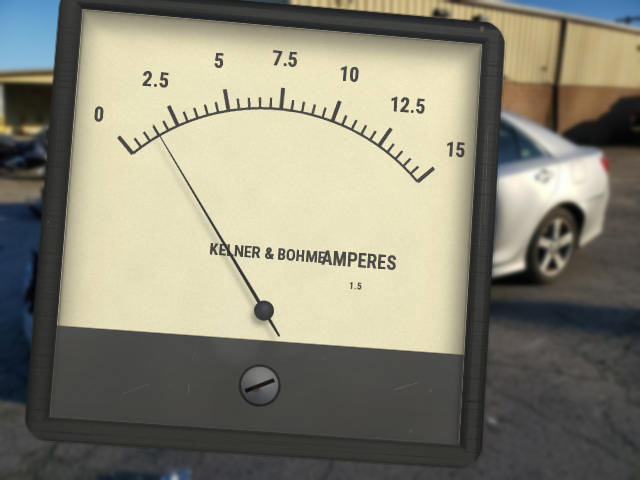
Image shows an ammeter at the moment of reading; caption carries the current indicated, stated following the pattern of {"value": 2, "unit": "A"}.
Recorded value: {"value": 1.5, "unit": "A"}
